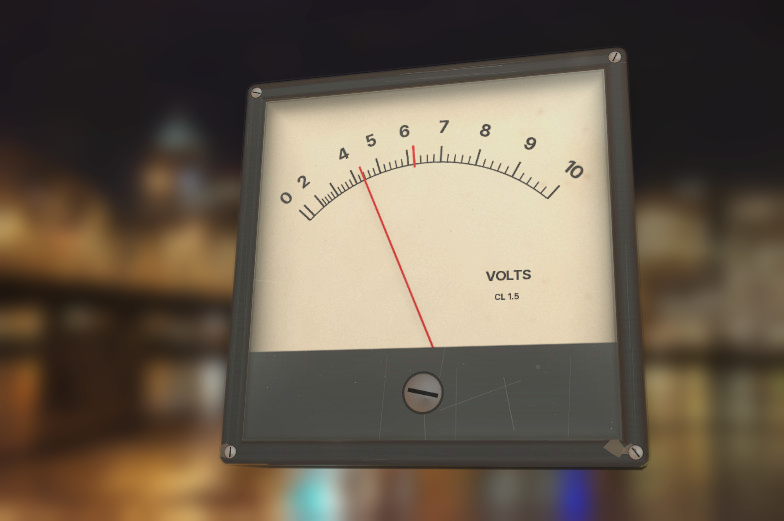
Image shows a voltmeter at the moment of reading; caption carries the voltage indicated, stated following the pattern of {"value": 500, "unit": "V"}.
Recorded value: {"value": 4.4, "unit": "V"}
